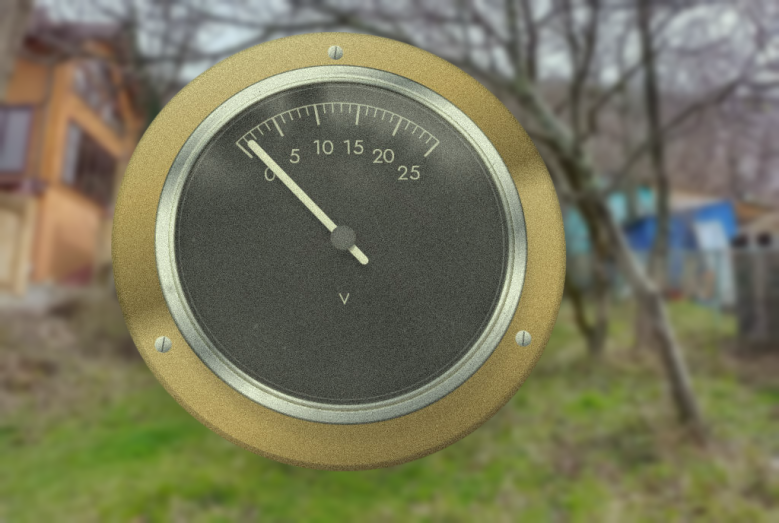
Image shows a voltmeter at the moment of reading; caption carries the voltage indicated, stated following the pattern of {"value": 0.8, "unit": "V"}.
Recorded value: {"value": 1, "unit": "V"}
